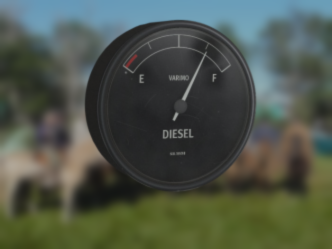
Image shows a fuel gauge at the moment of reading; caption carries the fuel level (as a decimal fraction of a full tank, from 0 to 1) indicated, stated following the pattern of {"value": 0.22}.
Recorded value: {"value": 0.75}
